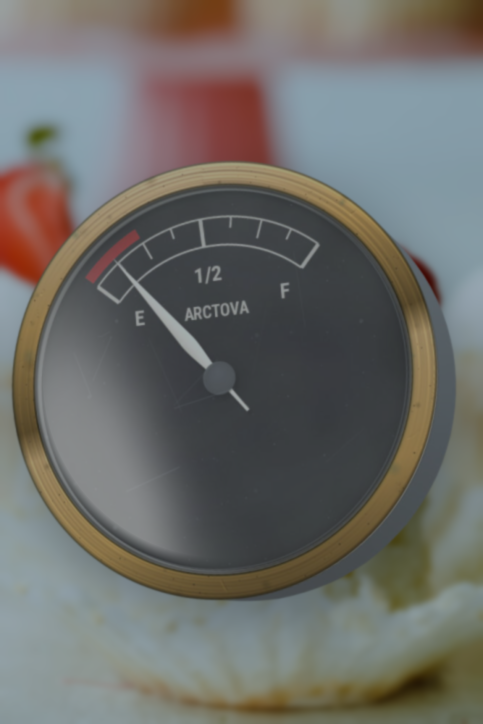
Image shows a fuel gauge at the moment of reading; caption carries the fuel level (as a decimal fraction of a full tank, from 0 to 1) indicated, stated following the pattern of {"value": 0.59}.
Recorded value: {"value": 0.125}
